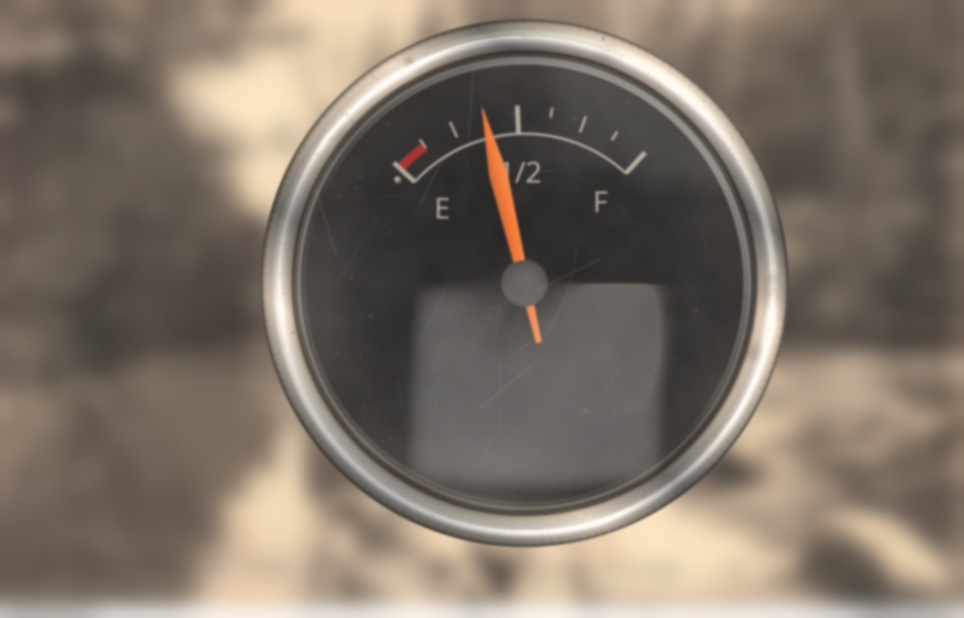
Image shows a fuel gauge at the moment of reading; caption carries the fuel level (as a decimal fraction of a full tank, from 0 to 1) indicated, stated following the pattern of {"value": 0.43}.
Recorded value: {"value": 0.375}
